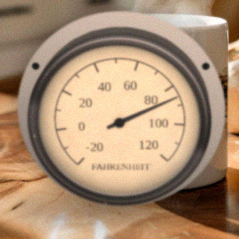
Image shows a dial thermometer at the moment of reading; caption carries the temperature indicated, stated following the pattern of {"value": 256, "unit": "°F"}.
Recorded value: {"value": 85, "unit": "°F"}
